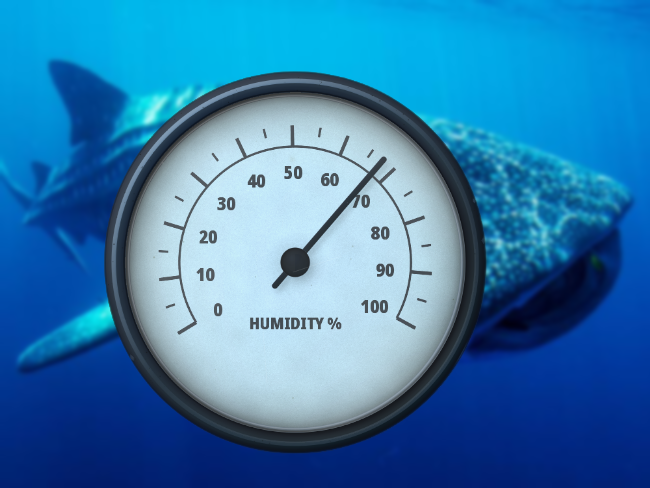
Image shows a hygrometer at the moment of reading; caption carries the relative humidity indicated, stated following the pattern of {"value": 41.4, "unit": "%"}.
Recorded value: {"value": 67.5, "unit": "%"}
